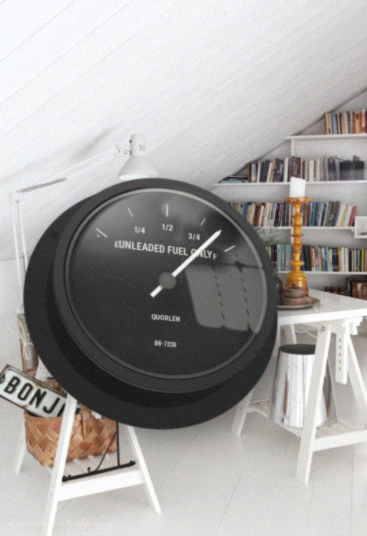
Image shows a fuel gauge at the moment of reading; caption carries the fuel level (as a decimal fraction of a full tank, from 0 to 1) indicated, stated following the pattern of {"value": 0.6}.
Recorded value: {"value": 0.875}
